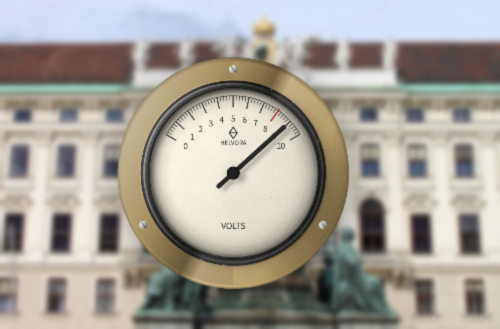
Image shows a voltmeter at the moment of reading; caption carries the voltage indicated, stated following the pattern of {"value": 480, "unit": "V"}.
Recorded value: {"value": 9, "unit": "V"}
